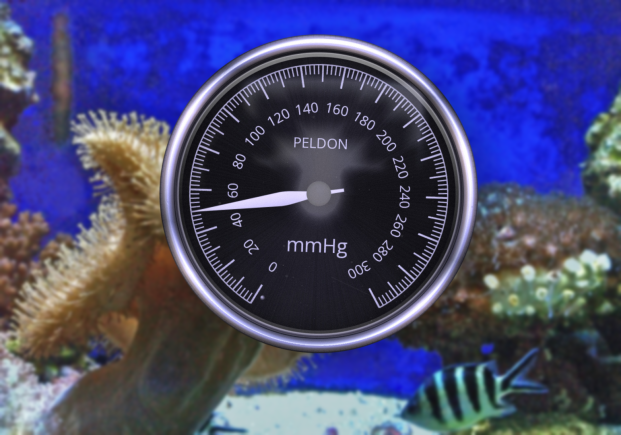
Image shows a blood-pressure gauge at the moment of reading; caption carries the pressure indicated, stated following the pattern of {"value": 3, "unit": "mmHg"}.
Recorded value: {"value": 50, "unit": "mmHg"}
